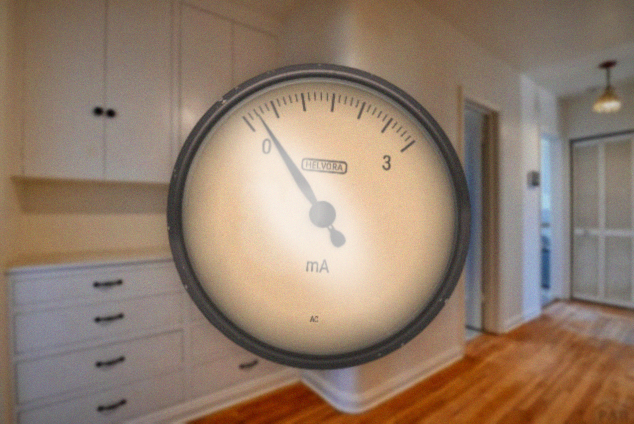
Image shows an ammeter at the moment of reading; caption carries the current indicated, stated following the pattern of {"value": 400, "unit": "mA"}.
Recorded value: {"value": 0.2, "unit": "mA"}
